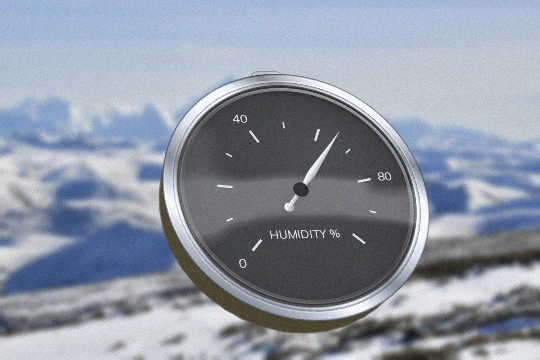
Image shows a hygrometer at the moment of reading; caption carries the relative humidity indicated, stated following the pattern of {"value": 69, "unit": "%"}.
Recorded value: {"value": 65, "unit": "%"}
